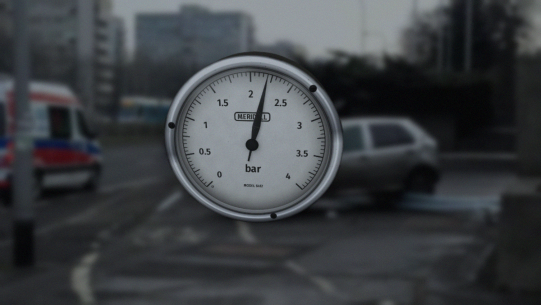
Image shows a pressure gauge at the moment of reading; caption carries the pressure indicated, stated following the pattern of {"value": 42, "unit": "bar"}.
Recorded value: {"value": 2.2, "unit": "bar"}
